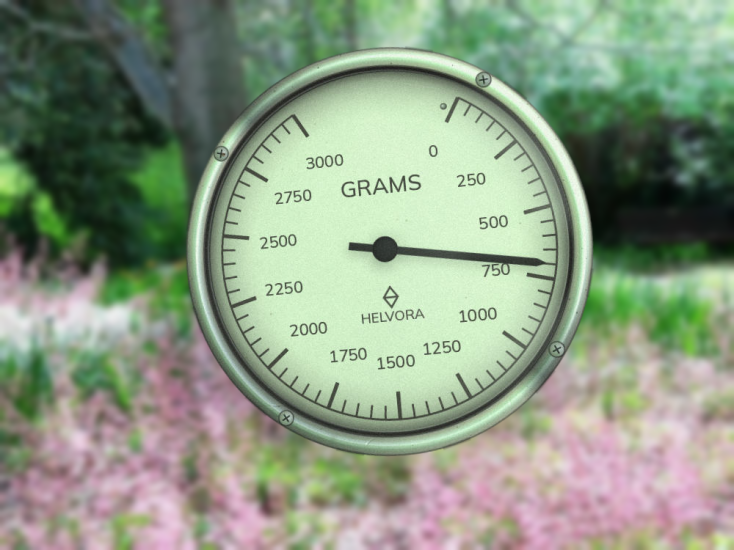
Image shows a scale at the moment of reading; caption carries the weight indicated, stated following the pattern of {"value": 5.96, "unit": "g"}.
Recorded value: {"value": 700, "unit": "g"}
